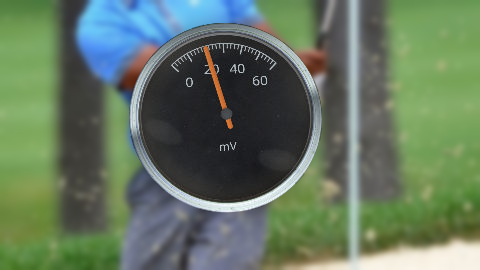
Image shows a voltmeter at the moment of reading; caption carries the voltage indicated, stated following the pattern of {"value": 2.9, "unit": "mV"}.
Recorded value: {"value": 20, "unit": "mV"}
